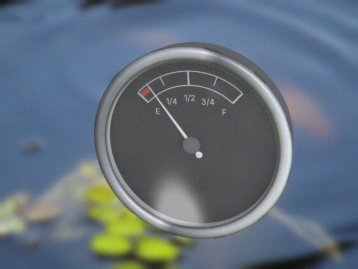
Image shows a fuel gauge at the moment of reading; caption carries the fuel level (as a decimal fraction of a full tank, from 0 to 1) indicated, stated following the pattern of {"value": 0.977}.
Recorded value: {"value": 0.125}
